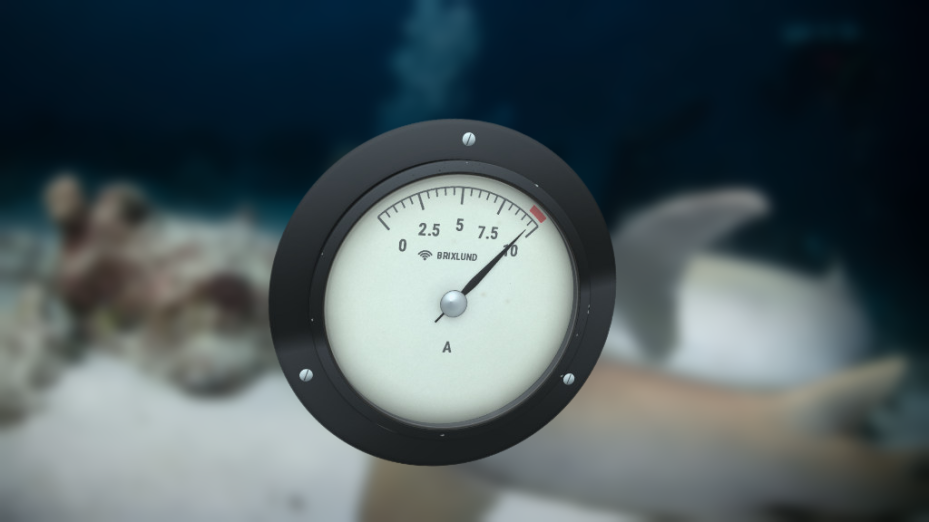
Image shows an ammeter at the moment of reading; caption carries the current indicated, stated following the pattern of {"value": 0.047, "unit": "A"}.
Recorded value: {"value": 9.5, "unit": "A"}
